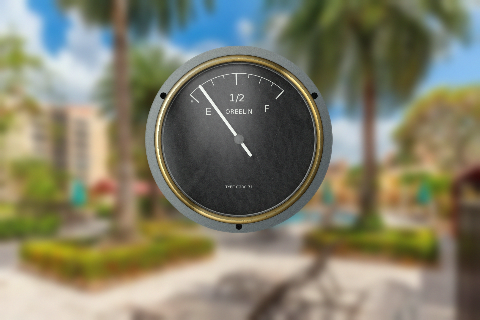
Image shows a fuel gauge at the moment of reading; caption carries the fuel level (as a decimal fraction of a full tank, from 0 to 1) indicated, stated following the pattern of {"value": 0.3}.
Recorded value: {"value": 0.125}
